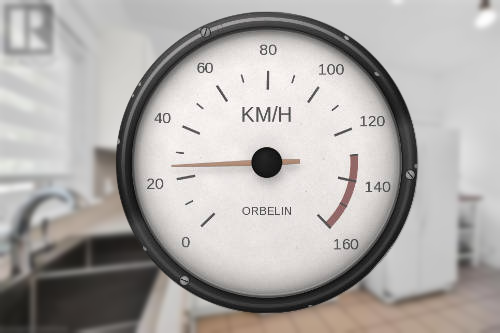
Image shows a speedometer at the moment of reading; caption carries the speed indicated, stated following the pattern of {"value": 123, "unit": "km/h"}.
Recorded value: {"value": 25, "unit": "km/h"}
